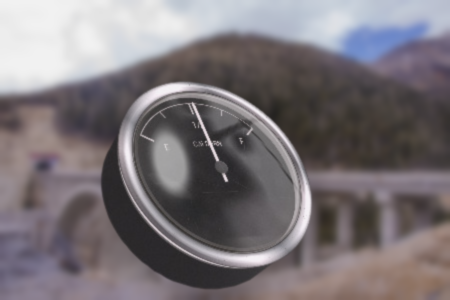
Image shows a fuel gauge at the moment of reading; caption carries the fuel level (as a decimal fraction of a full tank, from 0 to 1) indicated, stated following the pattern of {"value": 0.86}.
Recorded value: {"value": 0.5}
